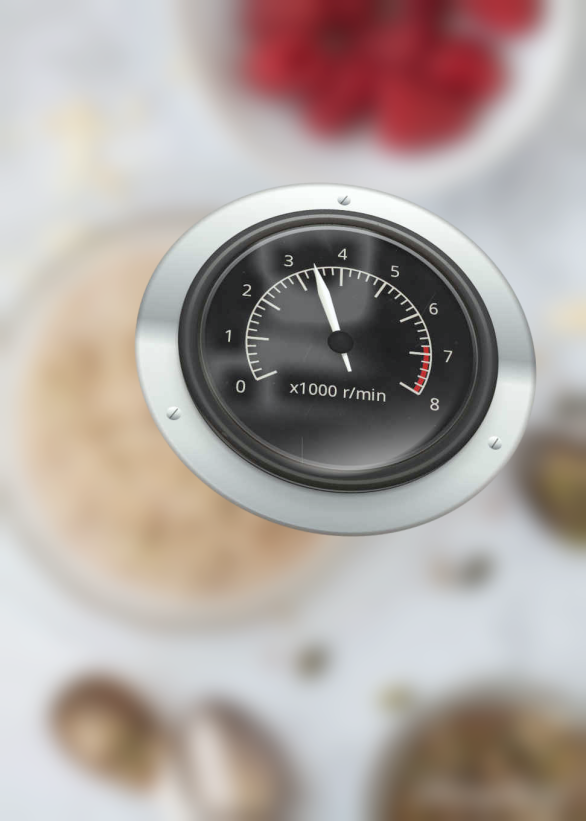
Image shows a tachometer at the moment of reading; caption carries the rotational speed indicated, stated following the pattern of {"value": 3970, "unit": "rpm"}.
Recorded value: {"value": 3400, "unit": "rpm"}
